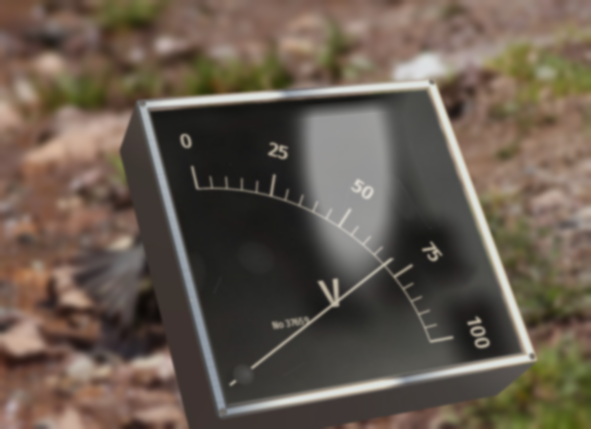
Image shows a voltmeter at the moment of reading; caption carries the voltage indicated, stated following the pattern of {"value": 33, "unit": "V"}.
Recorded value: {"value": 70, "unit": "V"}
